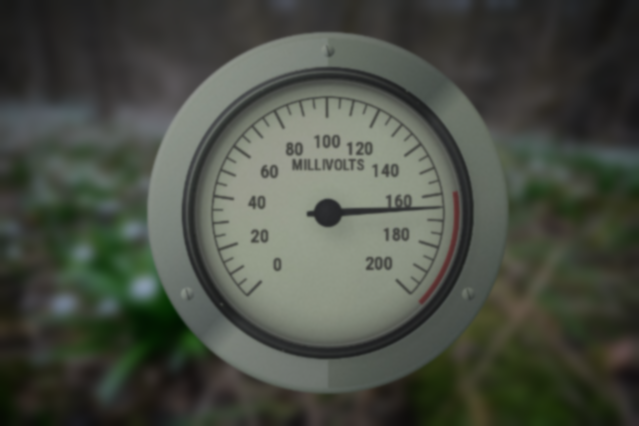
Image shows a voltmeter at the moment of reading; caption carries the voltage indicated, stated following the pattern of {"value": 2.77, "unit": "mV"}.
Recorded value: {"value": 165, "unit": "mV"}
